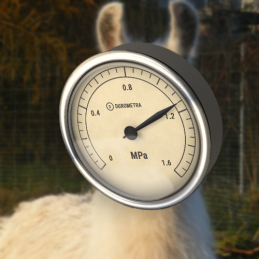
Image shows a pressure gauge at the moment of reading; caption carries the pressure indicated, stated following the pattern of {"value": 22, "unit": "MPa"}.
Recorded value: {"value": 1.15, "unit": "MPa"}
